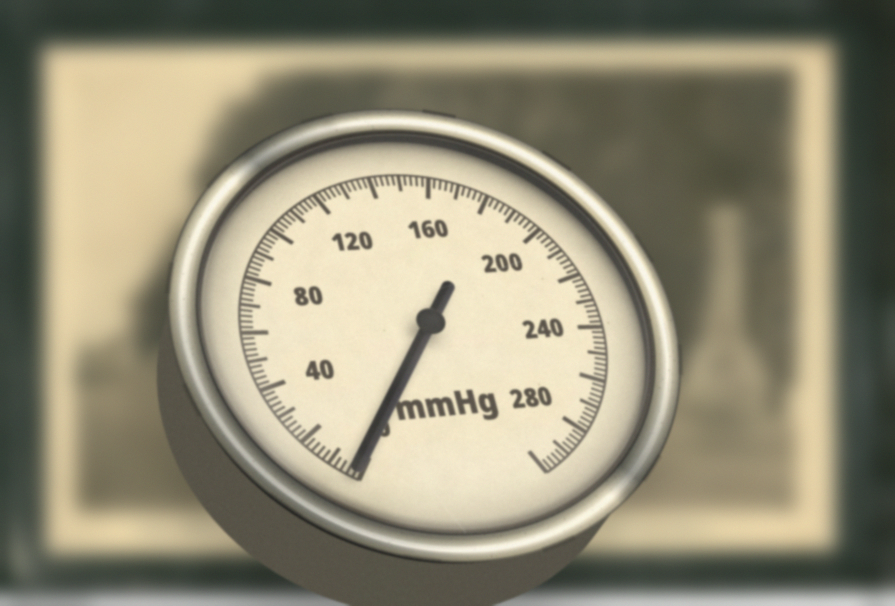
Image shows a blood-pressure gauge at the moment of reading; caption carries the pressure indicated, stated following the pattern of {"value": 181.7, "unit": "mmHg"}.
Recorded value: {"value": 2, "unit": "mmHg"}
